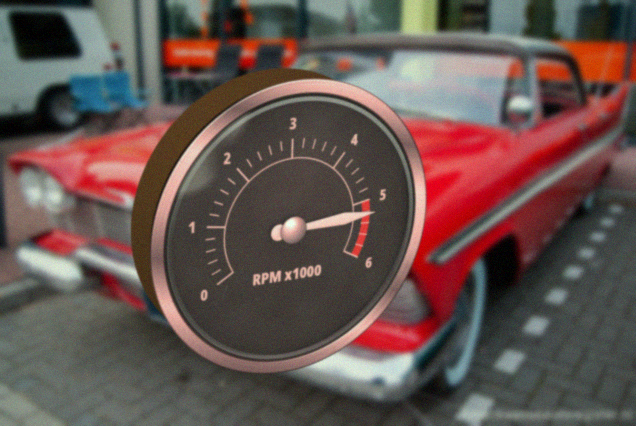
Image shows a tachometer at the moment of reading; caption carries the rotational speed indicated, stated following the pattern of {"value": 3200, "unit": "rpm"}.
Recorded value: {"value": 5200, "unit": "rpm"}
